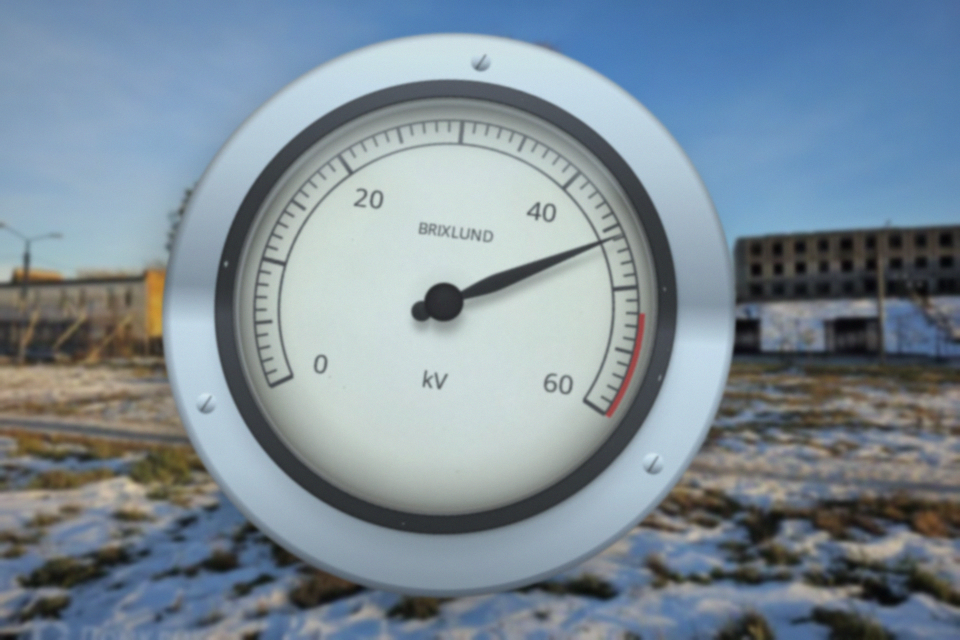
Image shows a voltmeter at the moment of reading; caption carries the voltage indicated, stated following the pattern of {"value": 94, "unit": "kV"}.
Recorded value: {"value": 46, "unit": "kV"}
